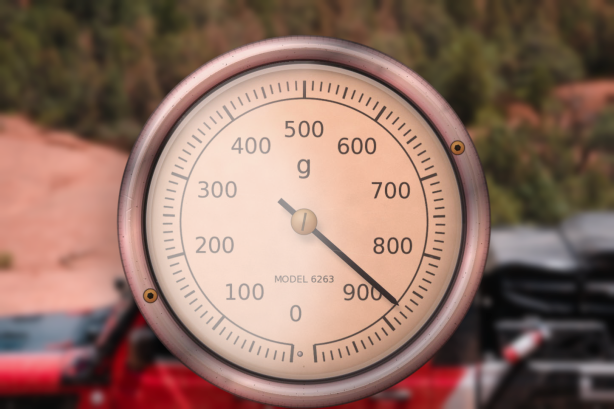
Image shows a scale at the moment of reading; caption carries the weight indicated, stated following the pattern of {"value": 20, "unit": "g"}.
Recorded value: {"value": 875, "unit": "g"}
